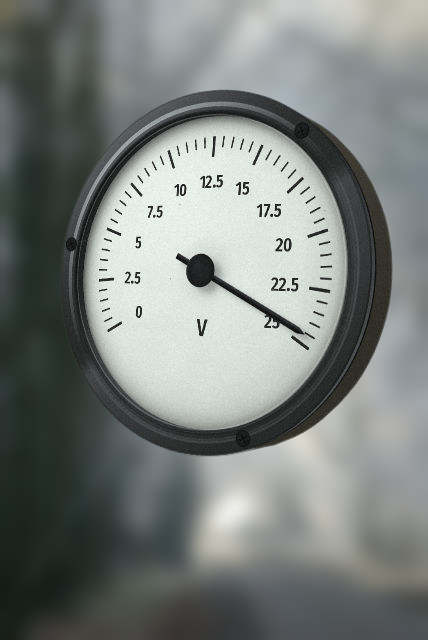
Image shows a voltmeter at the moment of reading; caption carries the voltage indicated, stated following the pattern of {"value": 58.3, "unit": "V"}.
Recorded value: {"value": 24.5, "unit": "V"}
